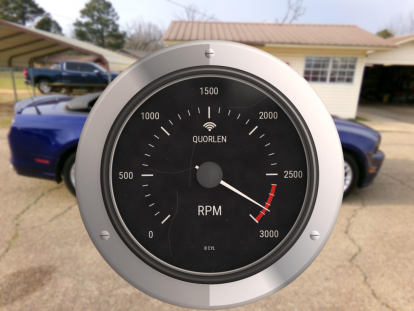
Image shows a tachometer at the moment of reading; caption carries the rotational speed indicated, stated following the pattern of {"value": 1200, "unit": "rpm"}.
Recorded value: {"value": 2850, "unit": "rpm"}
